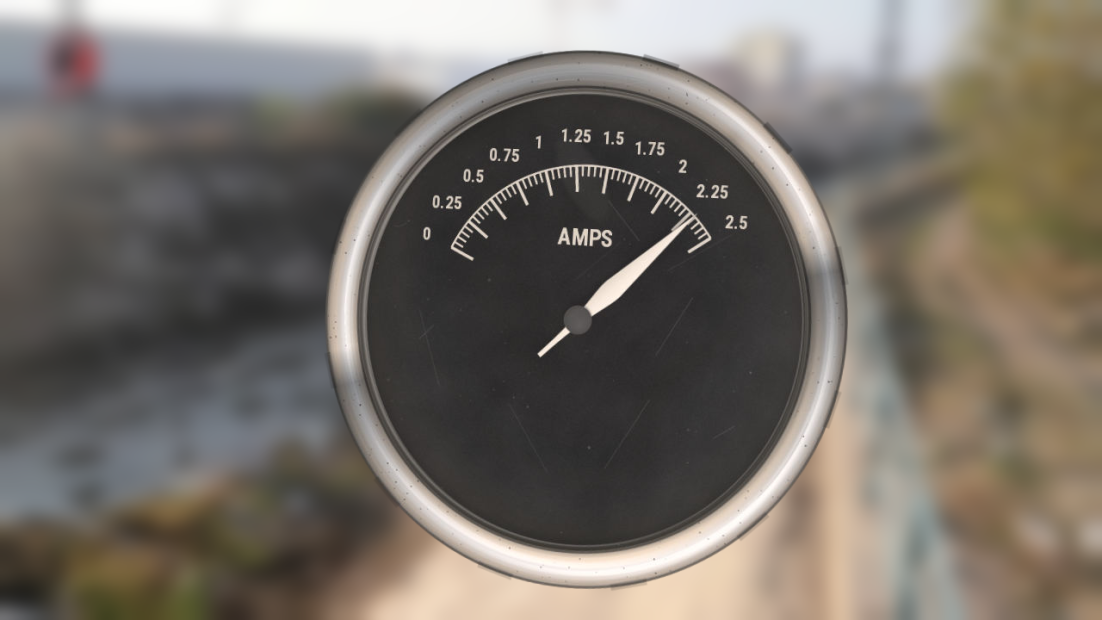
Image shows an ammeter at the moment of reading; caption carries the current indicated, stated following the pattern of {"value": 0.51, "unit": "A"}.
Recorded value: {"value": 2.3, "unit": "A"}
